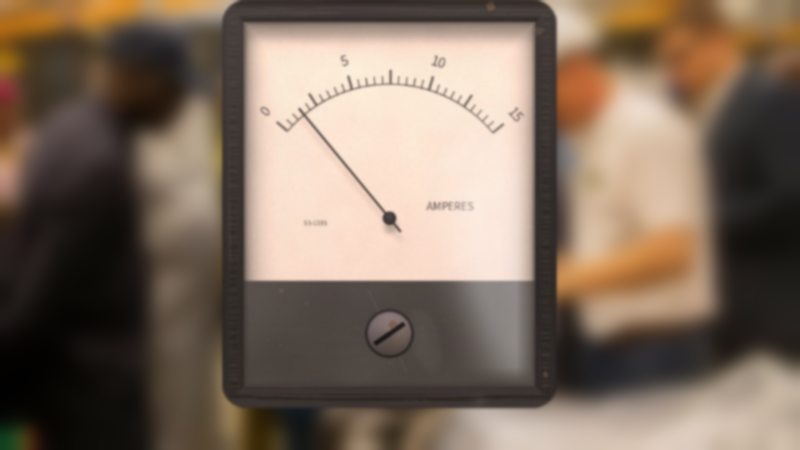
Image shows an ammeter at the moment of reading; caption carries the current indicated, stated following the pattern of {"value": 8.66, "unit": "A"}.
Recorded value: {"value": 1.5, "unit": "A"}
